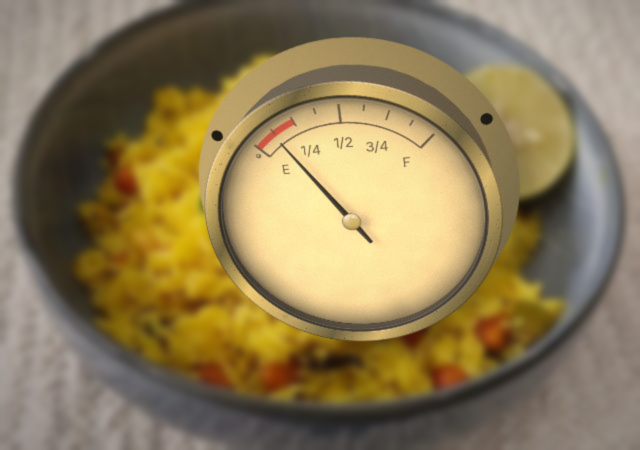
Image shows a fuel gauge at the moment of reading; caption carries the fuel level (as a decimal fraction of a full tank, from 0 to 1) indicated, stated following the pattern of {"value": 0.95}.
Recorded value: {"value": 0.125}
